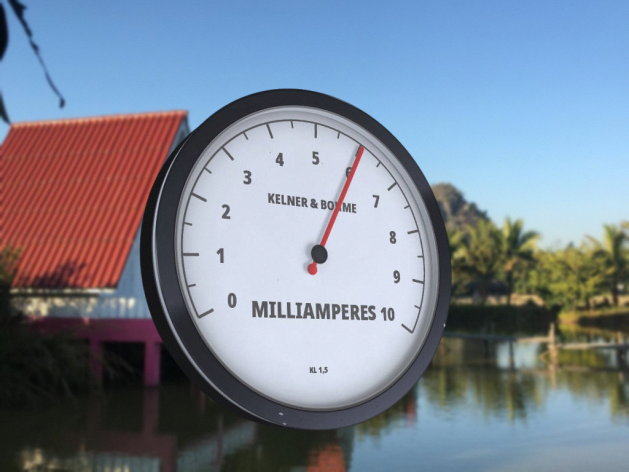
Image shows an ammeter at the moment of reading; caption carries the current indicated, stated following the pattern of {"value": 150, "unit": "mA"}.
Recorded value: {"value": 6, "unit": "mA"}
